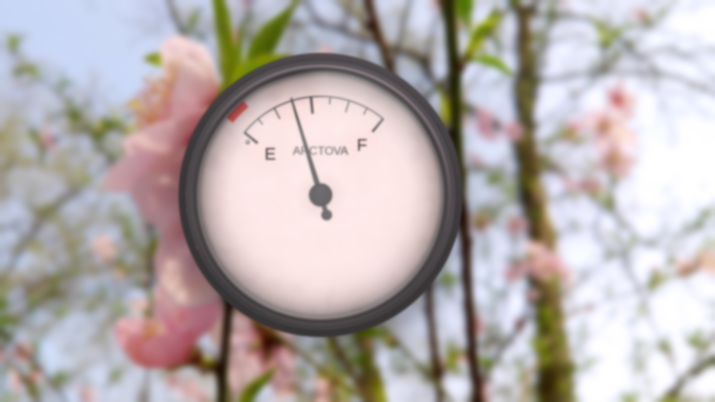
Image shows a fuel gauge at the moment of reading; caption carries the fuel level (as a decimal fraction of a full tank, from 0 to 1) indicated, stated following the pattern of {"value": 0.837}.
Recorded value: {"value": 0.375}
